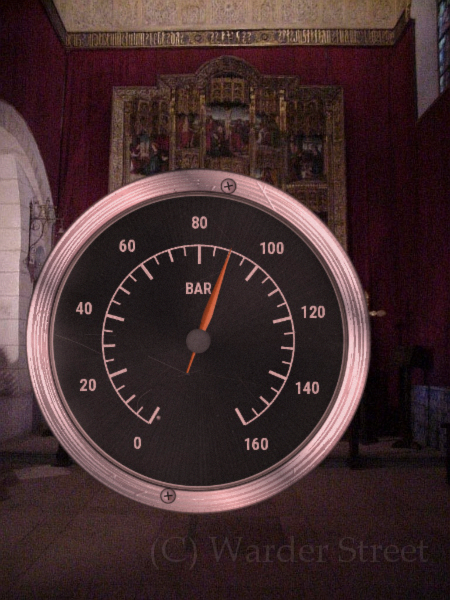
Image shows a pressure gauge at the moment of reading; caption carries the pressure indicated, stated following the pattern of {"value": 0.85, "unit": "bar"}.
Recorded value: {"value": 90, "unit": "bar"}
